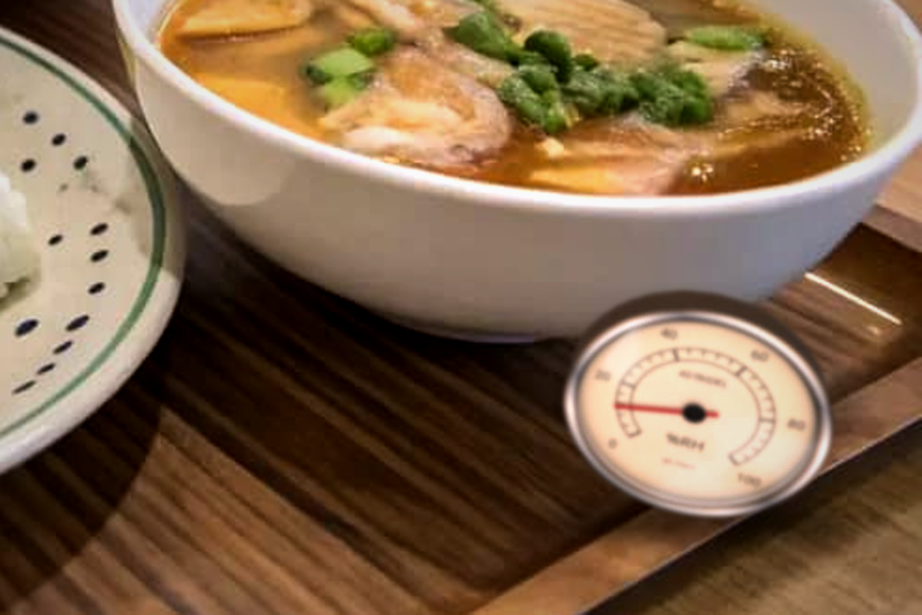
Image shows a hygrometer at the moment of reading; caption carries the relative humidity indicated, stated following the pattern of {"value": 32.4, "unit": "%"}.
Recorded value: {"value": 12, "unit": "%"}
